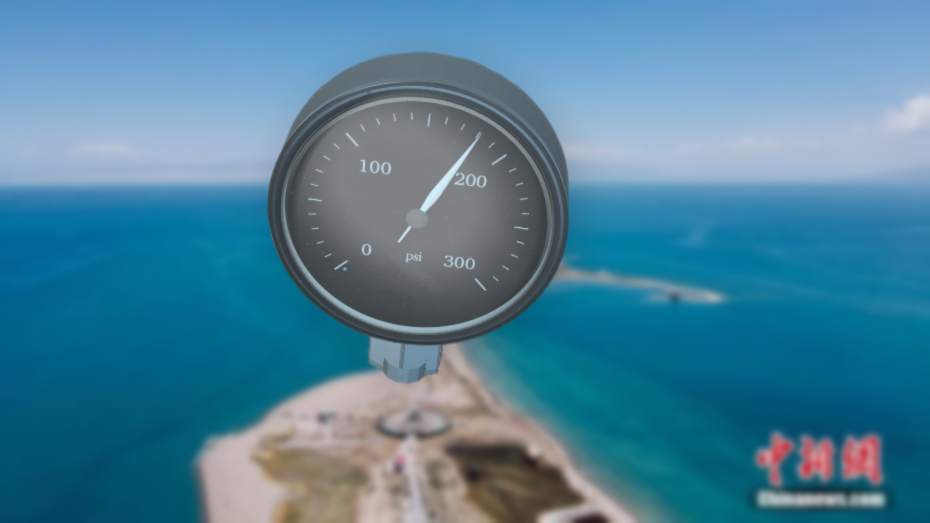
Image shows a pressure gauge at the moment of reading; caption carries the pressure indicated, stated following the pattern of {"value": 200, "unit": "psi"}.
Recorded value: {"value": 180, "unit": "psi"}
